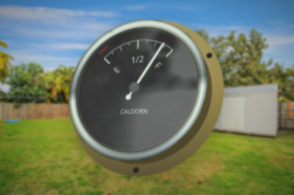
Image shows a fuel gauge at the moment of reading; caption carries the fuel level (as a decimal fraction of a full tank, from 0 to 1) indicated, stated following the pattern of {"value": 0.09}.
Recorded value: {"value": 0.875}
